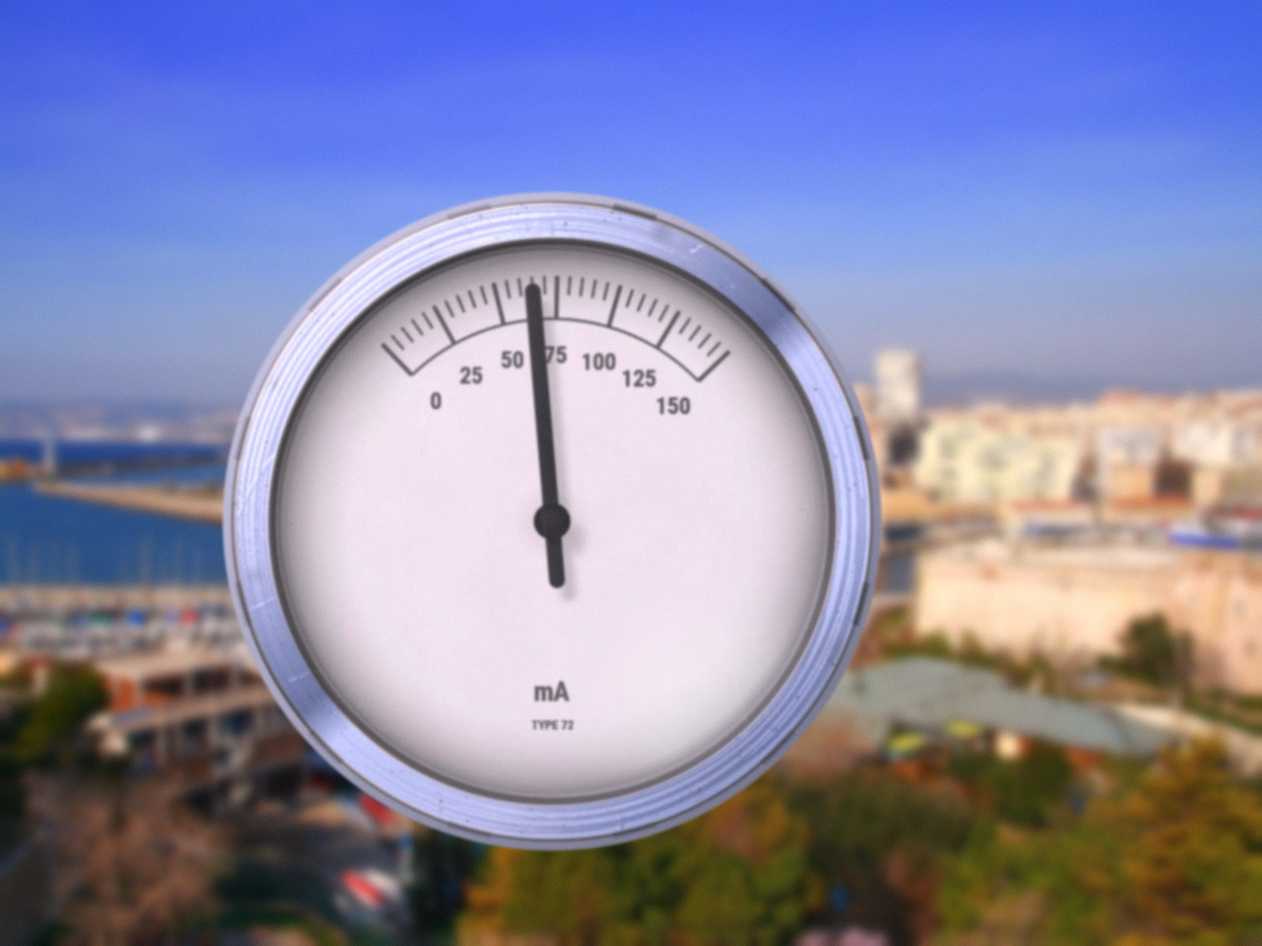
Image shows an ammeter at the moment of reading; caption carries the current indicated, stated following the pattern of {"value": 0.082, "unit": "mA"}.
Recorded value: {"value": 65, "unit": "mA"}
